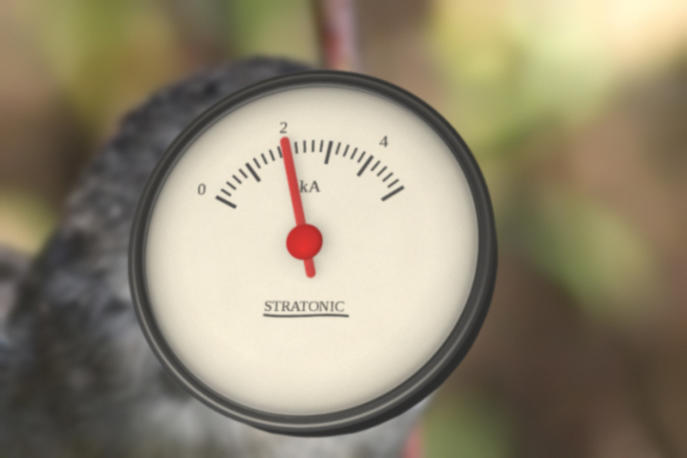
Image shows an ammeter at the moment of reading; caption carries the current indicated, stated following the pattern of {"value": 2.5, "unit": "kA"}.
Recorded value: {"value": 2, "unit": "kA"}
